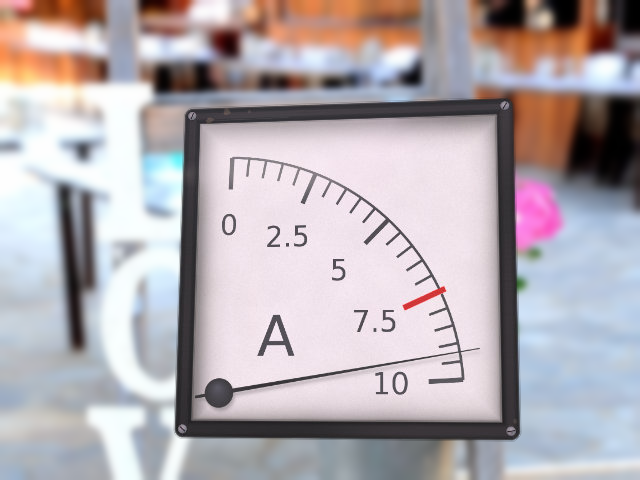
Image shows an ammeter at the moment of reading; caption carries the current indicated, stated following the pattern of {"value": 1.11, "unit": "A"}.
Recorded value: {"value": 9.25, "unit": "A"}
